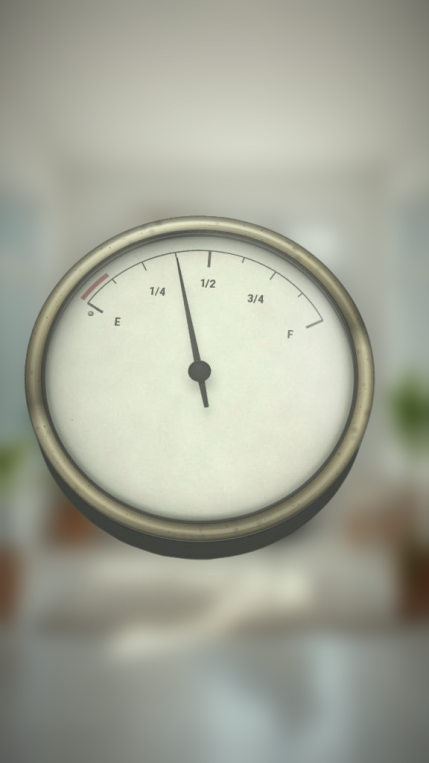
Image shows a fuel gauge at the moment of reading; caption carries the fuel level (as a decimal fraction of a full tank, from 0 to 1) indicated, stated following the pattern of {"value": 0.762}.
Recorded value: {"value": 0.375}
